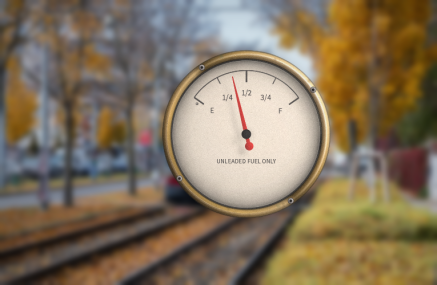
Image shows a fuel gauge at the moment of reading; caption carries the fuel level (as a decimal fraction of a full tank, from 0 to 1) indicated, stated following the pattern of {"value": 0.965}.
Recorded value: {"value": 0.375}
